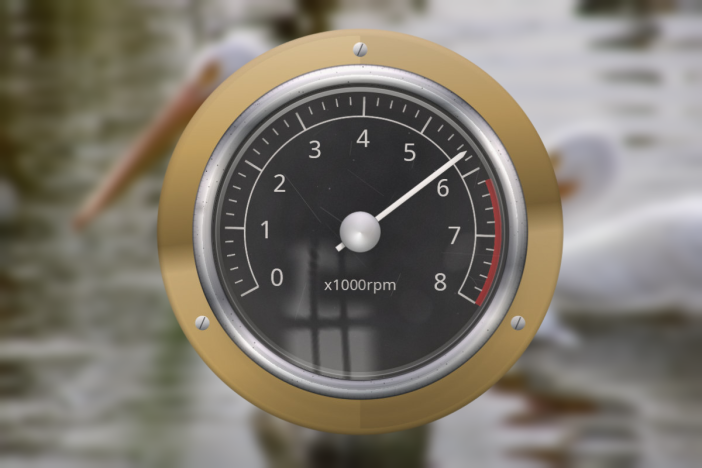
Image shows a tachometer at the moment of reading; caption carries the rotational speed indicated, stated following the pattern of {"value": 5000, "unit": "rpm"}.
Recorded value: {"value": 5700, "unit": "rpm"}
